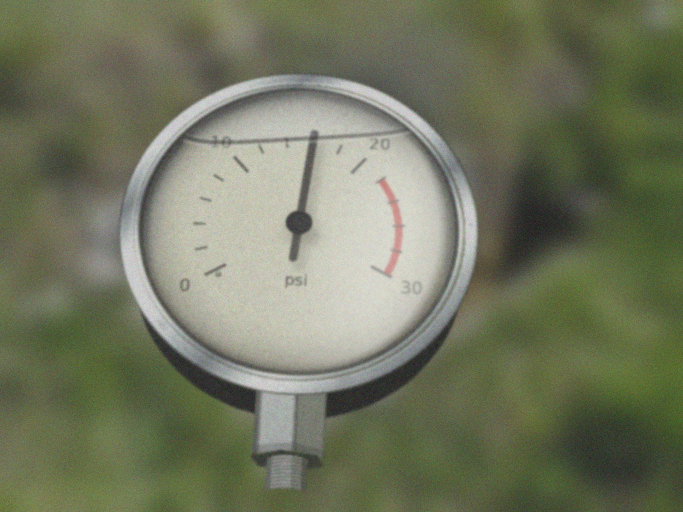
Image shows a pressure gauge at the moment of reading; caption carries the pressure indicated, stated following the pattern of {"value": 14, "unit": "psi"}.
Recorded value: {"value": 16, "unit": "psi"}
